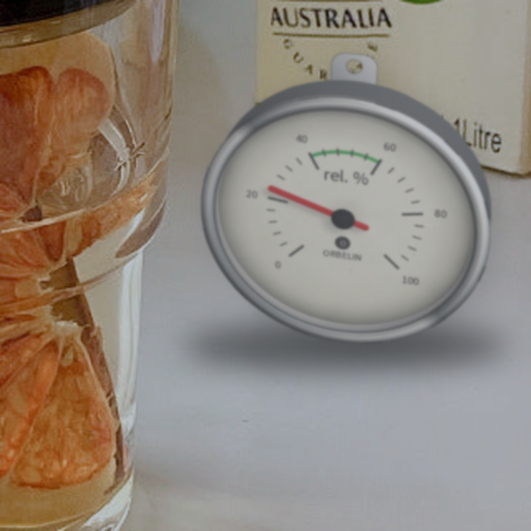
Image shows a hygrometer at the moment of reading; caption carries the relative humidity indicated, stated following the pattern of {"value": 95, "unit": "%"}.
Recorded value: {"value": 24, "unit": "%"}
